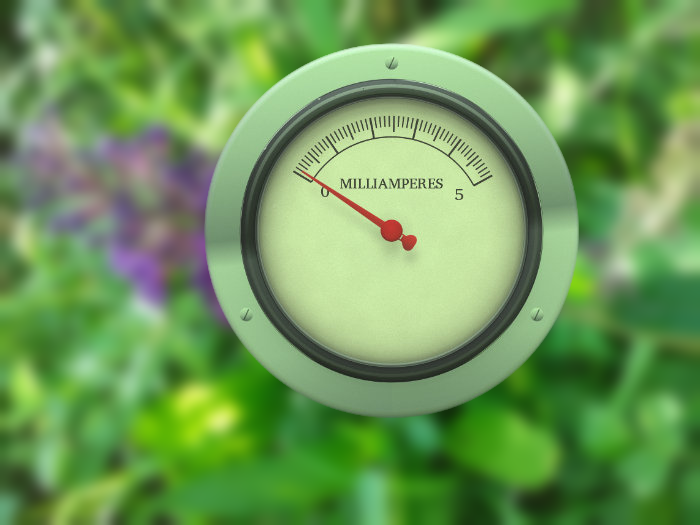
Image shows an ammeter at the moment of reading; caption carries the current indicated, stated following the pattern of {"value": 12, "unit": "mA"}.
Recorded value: {"value": 0.1, "unit": "mA"}
